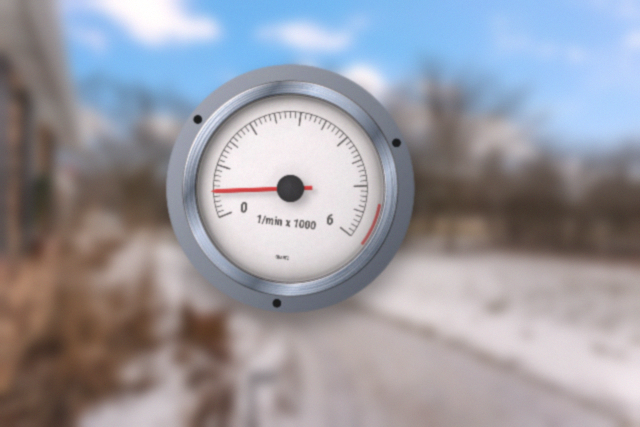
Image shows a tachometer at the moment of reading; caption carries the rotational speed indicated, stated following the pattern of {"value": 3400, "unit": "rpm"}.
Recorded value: {"value": 500, "unit": "rpm"}
